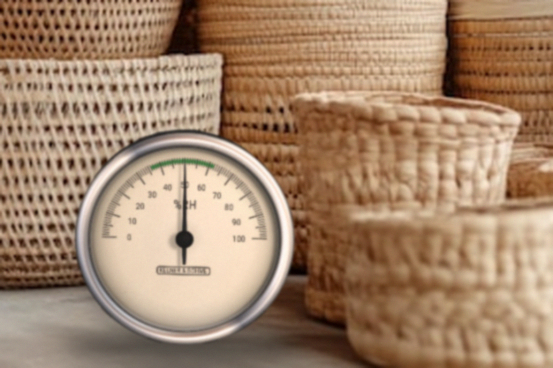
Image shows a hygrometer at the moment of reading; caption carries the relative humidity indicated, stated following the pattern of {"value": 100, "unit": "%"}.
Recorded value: {"value": 50, "unit": "%"}
